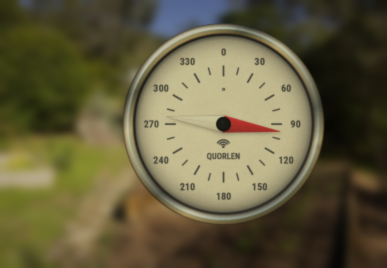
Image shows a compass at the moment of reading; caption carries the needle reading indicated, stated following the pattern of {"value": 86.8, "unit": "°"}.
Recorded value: {"value": 97.5, "unit": "°"}
